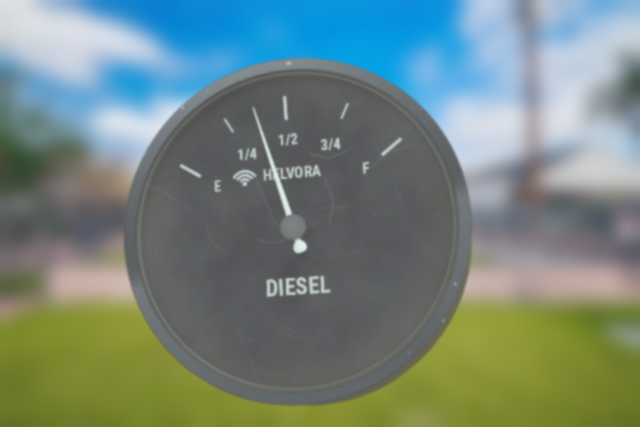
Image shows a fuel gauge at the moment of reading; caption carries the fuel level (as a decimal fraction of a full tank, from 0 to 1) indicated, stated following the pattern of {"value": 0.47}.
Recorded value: {"value": 0.375}
